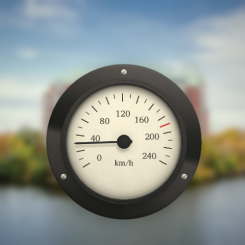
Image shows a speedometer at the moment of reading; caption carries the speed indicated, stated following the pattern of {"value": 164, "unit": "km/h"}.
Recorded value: {"value": 30, "unit": "km/h"}
